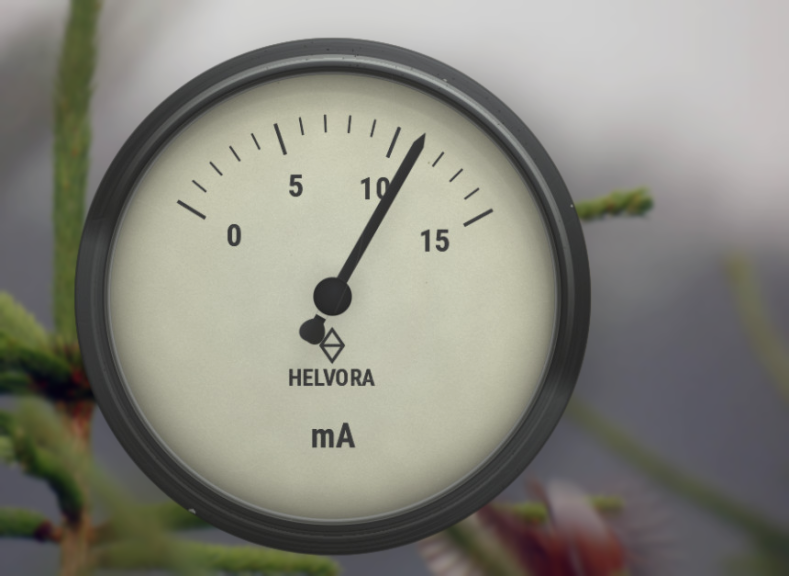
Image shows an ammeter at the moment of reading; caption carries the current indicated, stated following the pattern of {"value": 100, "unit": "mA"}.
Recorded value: {"value": 11, "unit": "mA"}
